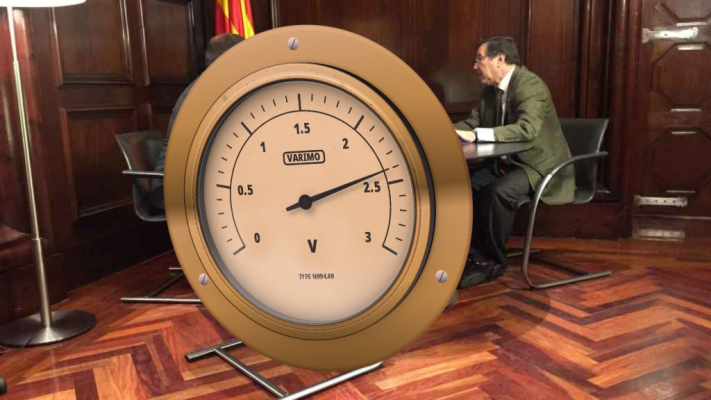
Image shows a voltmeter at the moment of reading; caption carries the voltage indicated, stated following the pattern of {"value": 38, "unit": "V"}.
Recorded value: {"value": 2.4, "unit": "V"}
